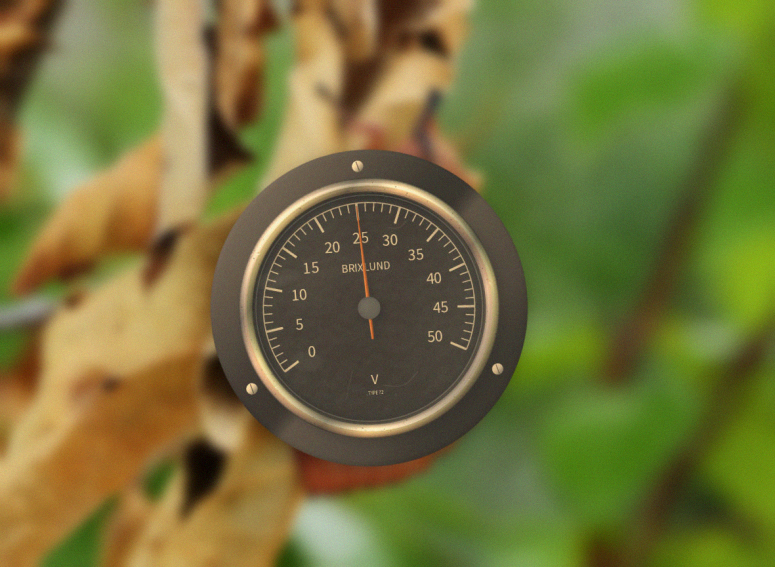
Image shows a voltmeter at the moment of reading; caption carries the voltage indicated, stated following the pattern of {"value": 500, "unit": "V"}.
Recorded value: {"value": 25, "unit": "V"}
